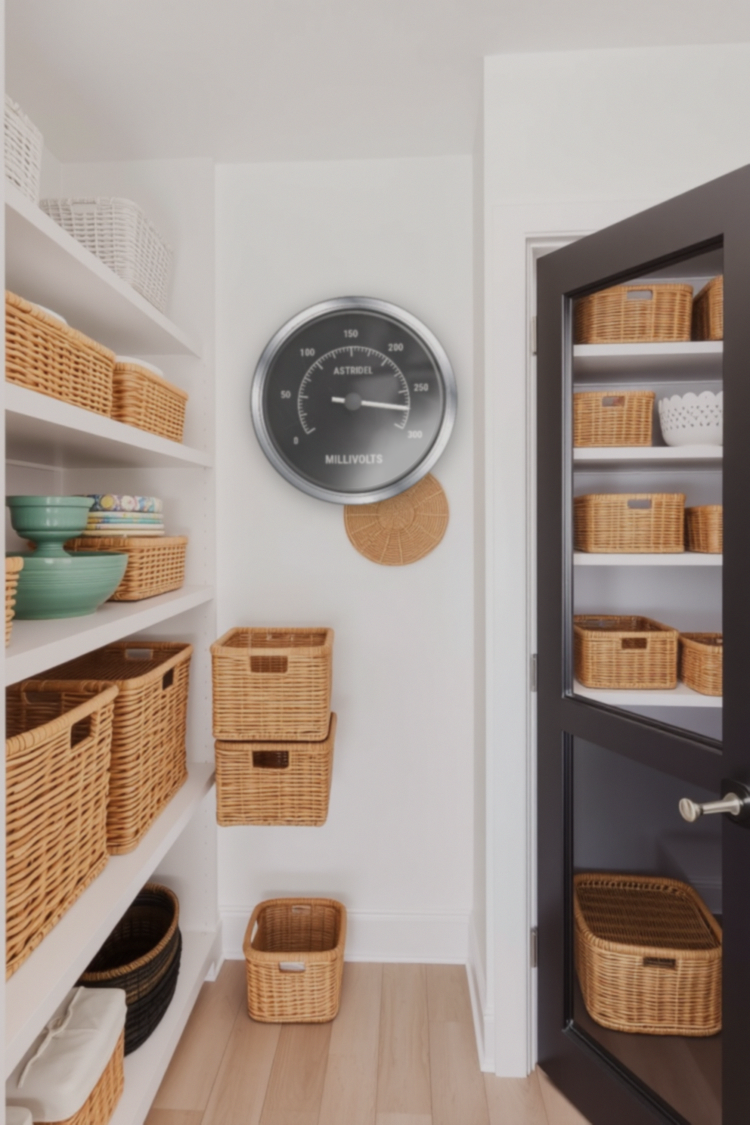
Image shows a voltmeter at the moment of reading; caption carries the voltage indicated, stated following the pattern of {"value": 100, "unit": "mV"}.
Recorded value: {"value": 275, "unit": "mV"}
